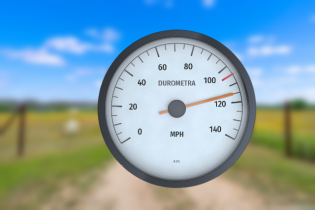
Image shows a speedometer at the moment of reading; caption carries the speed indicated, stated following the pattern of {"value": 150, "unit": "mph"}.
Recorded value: {"value": 115, "unit": "mph"}
